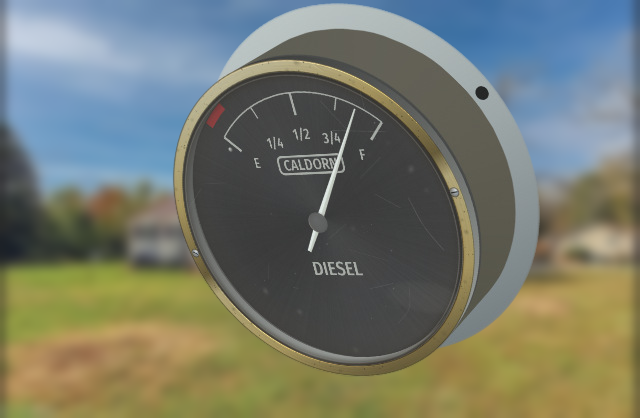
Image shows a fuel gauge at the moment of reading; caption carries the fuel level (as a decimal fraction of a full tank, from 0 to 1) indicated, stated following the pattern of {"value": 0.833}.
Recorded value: {"value": 0.875}
